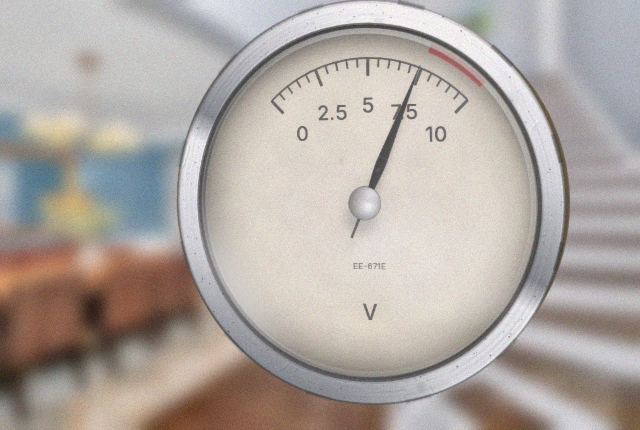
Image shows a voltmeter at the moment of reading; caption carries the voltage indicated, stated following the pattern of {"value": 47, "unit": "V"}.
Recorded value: {"value": 7.5, "unit": "V"}
